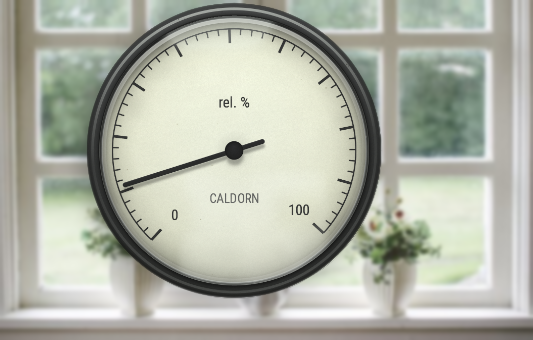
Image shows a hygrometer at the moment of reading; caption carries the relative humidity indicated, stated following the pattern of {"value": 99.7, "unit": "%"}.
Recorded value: {"value": 11, "unit": "%"}
